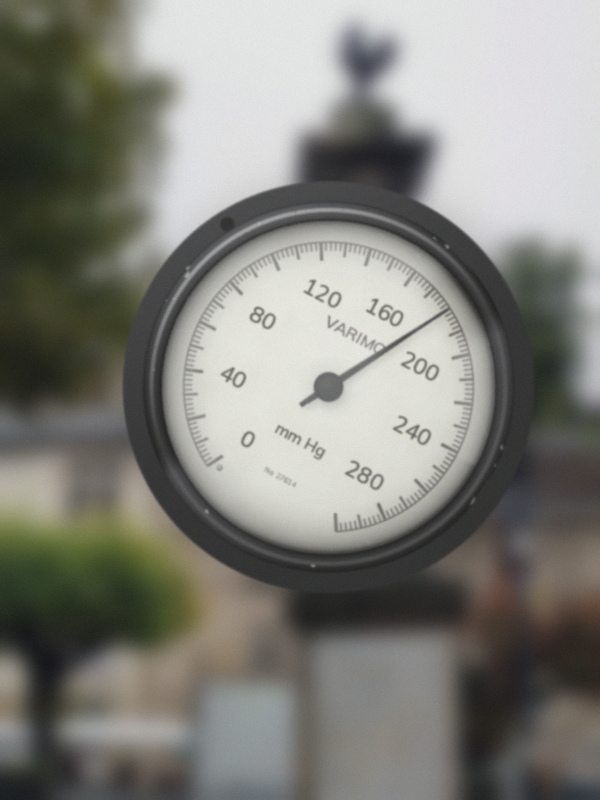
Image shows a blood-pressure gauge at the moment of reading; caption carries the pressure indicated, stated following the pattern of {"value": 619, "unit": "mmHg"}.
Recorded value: {"value": 180, "unit": "mmHg"}
